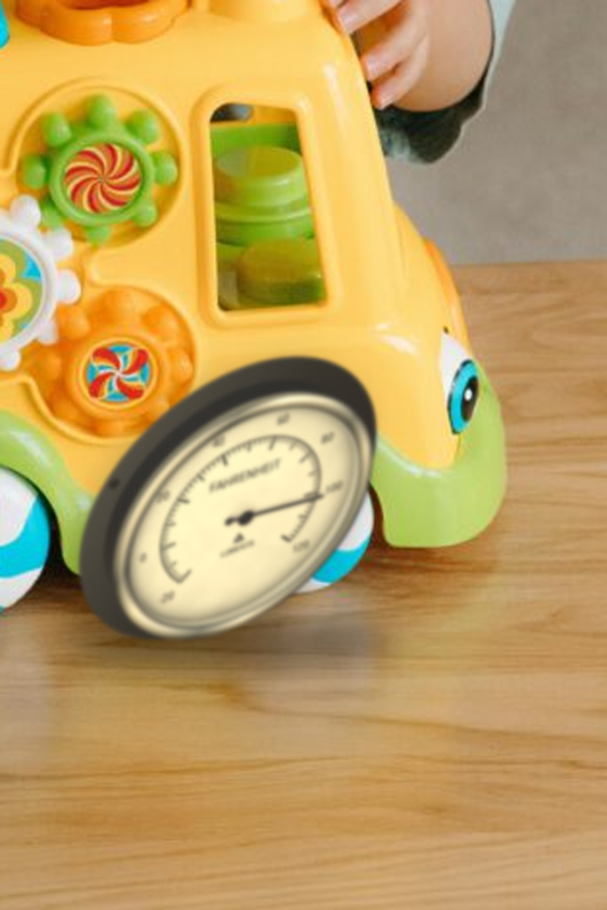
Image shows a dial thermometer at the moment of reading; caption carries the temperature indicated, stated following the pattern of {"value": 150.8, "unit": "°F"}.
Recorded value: {"value": 100, "unit": "°F"}
